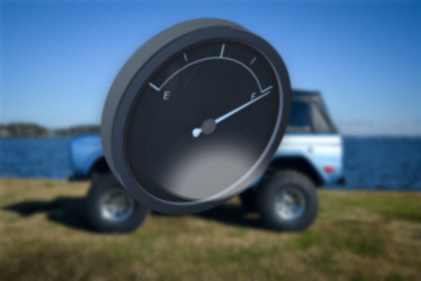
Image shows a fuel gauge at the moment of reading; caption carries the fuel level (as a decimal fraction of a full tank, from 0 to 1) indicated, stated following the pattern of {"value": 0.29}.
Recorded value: {"value": 1}
